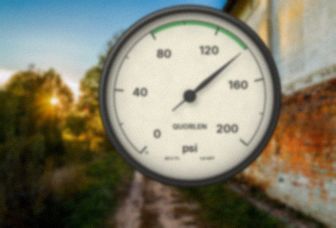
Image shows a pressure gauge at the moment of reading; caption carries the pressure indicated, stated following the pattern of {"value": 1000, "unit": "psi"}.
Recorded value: {"value": 140, "unit": "psi"}
